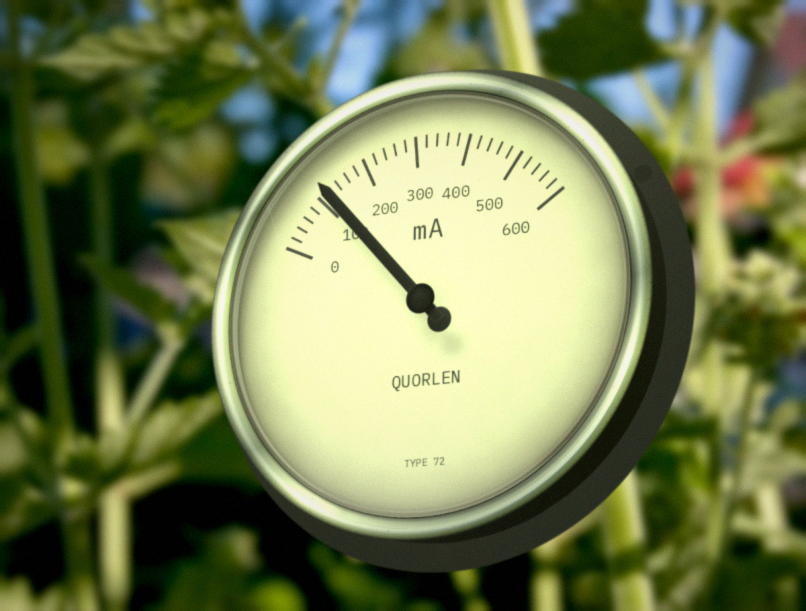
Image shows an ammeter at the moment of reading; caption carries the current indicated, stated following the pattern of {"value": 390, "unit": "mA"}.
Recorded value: {"value": 120, "unit": "mA"}
